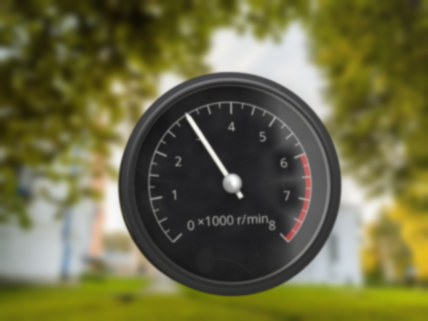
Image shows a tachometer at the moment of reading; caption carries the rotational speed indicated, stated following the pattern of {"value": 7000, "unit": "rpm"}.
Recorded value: {"value": 3000, "unit": "rpm"}
